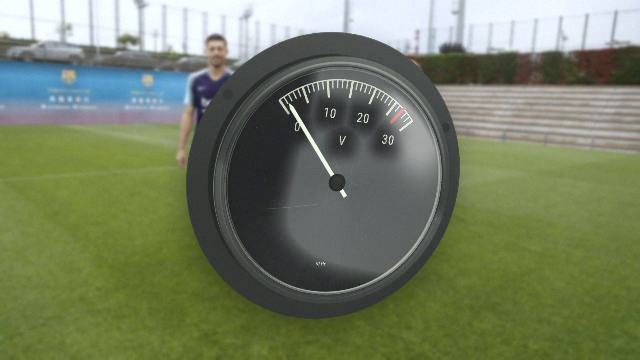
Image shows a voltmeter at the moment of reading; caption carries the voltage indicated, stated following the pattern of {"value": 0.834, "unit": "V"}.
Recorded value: {"value": 1, "unit": "V"}
